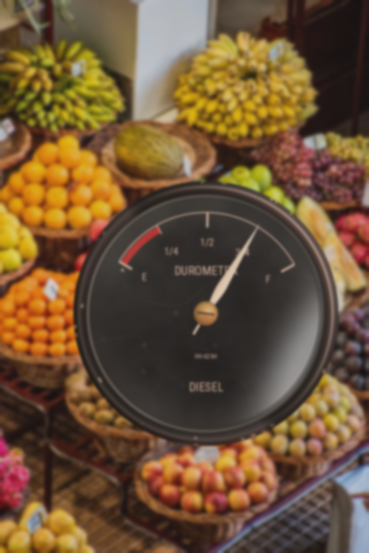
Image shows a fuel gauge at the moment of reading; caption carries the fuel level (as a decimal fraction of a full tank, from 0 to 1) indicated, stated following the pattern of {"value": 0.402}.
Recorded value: {"value": 0.75}
